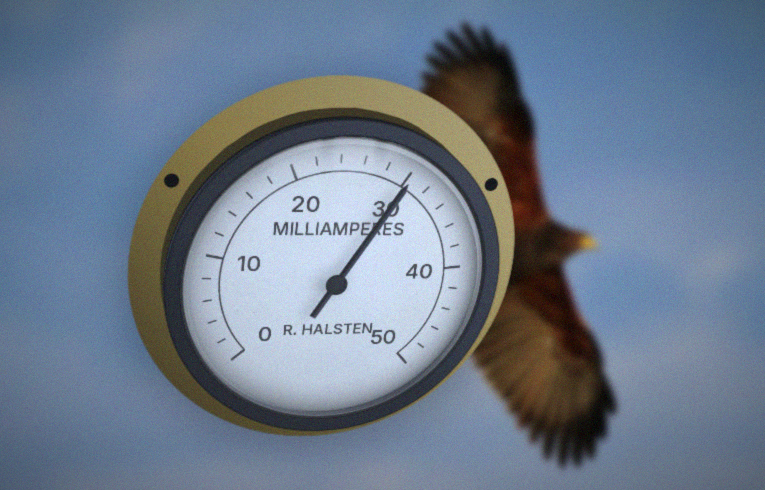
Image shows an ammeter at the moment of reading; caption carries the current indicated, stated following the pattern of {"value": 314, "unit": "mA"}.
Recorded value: {"value": 30, "unit": "mA"}
